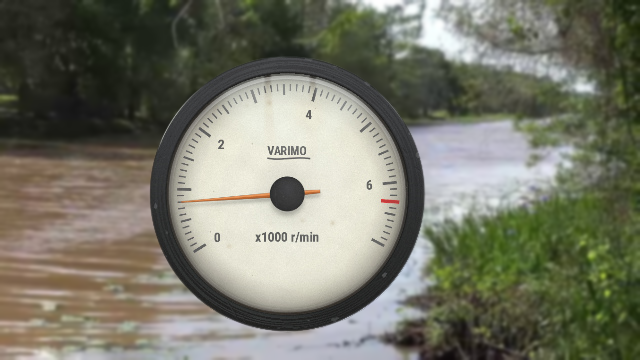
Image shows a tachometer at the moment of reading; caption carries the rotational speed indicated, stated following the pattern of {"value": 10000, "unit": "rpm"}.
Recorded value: {"value": 800, "unit": "rpm"}
